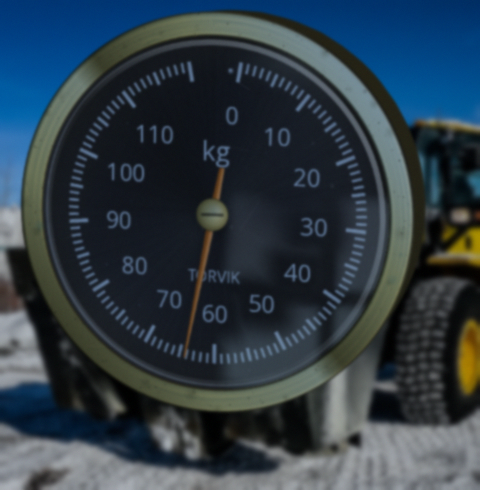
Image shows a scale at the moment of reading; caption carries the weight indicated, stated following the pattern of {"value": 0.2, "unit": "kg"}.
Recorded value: {"value": 64, "unit": "kg"}
